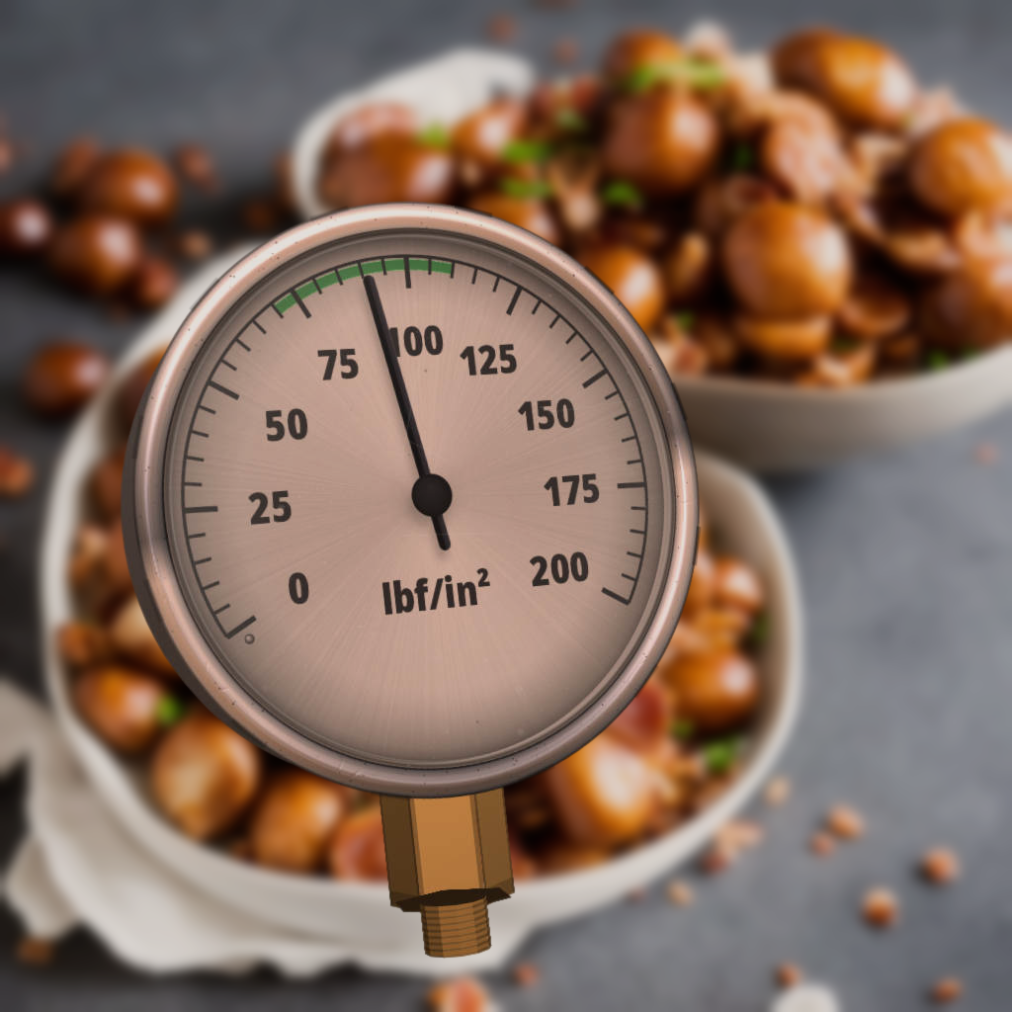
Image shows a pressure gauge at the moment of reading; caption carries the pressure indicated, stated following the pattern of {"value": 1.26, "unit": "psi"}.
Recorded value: {"value": 90, "unit": "psi"}
